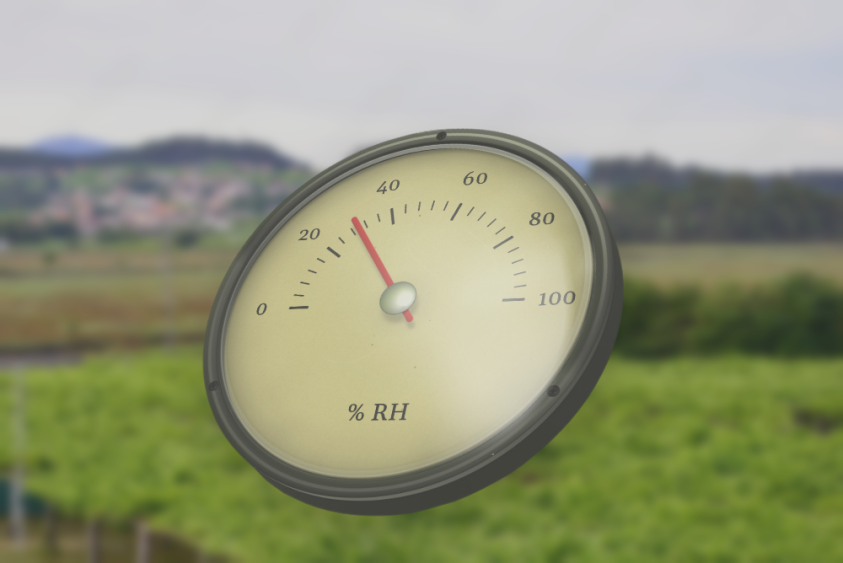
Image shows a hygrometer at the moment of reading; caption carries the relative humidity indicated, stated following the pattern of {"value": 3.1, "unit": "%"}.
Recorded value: {"value": 30, "unit": "%"}
